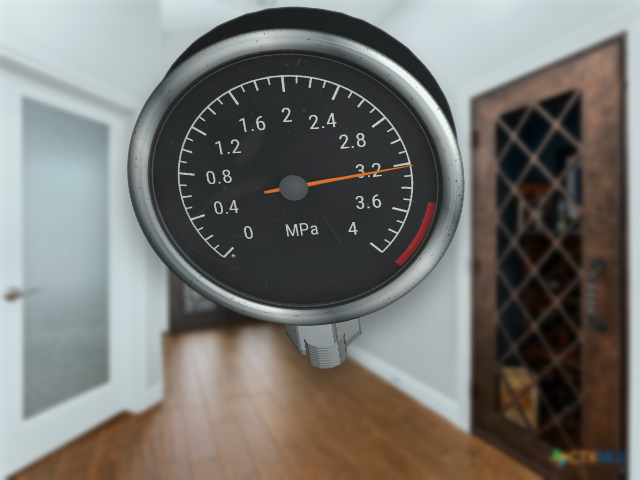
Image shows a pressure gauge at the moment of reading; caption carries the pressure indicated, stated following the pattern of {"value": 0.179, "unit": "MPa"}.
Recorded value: {"value": 3.2, "unit": "MPa"}
